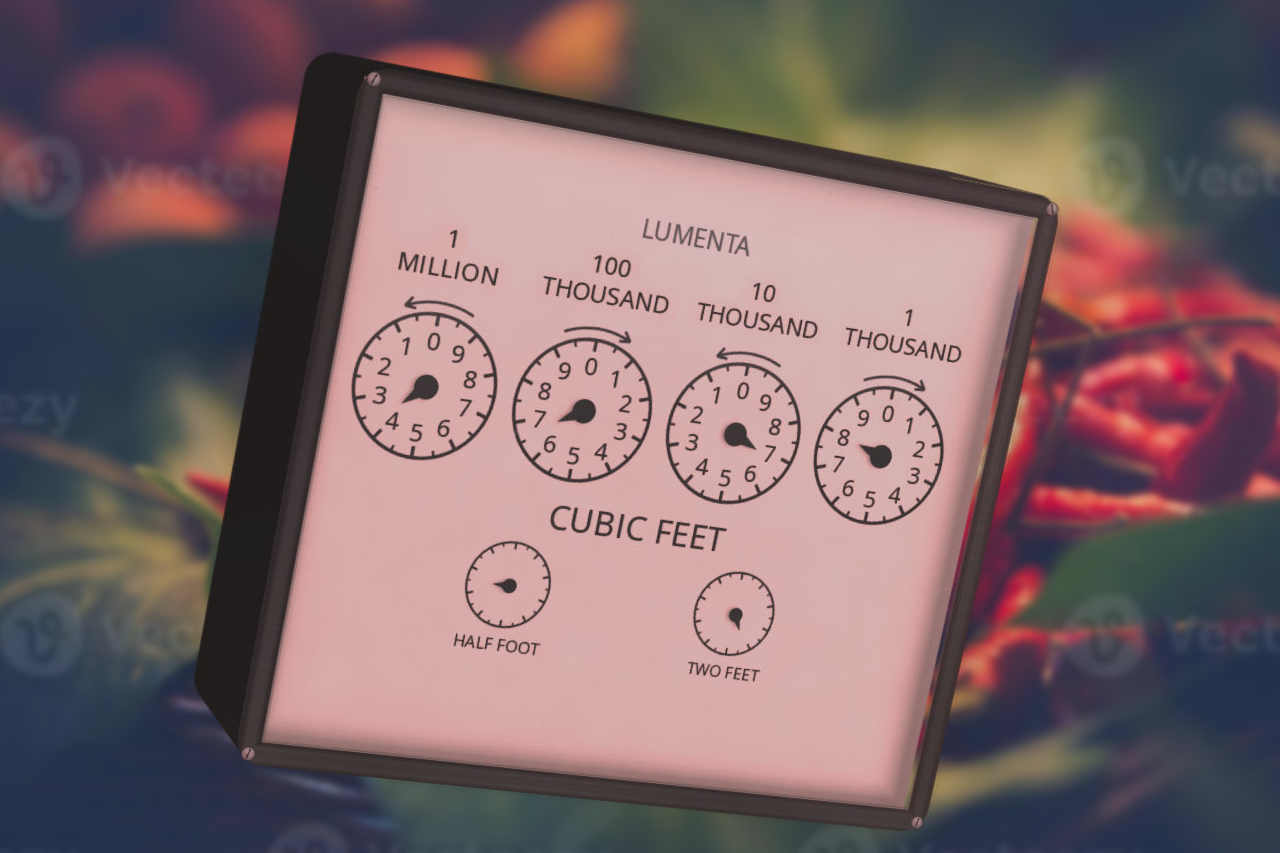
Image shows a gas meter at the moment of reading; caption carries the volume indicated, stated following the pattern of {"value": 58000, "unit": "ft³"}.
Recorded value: {"value": 366800, "unit": "ft³"}
